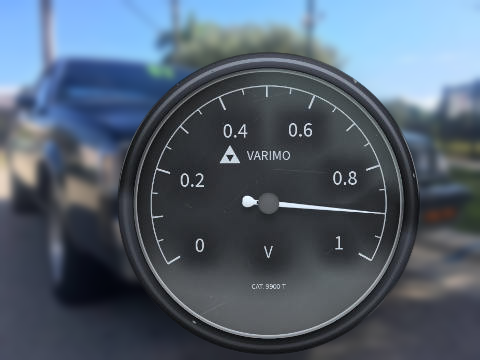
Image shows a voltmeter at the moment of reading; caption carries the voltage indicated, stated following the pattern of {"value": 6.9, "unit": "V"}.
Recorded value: {"value": 0.9, "unit": "V"}
